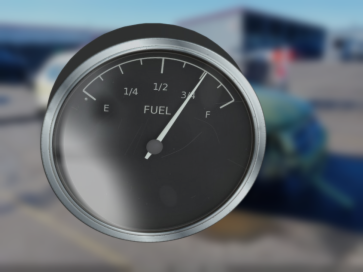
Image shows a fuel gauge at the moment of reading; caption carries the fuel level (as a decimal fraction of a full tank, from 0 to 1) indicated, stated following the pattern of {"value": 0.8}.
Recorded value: {"value": 0.75}
